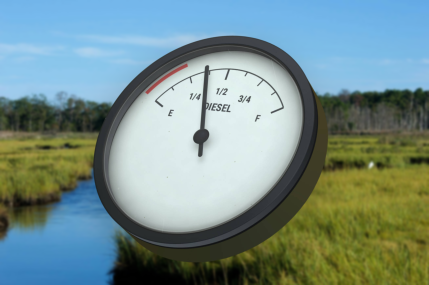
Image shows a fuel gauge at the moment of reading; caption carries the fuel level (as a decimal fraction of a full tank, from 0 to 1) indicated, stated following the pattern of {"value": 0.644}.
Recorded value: {"value": 0.375}
